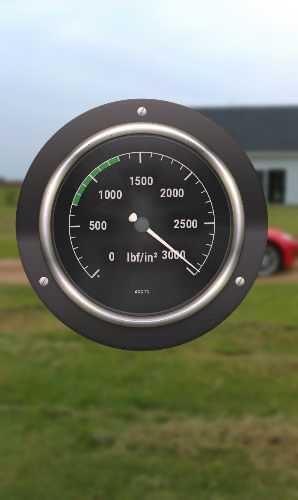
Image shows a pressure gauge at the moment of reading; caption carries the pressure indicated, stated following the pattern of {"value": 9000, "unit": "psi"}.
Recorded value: {"value": 2950, "unit": "psi"}
